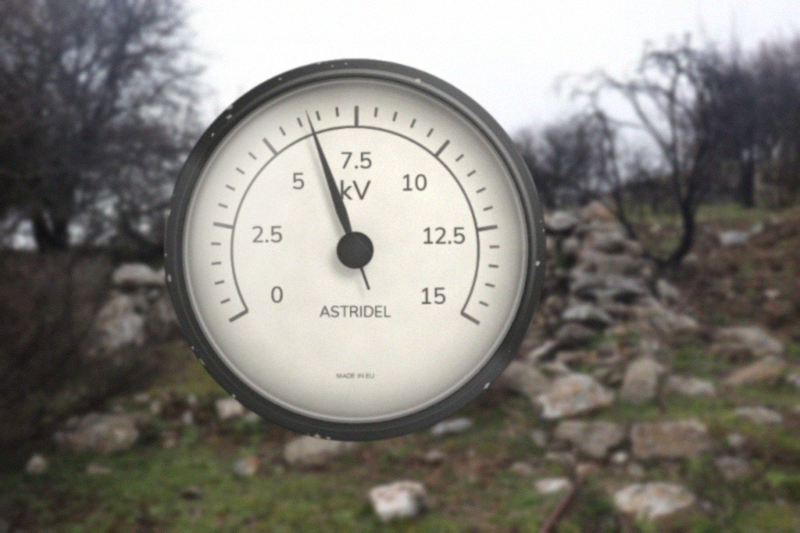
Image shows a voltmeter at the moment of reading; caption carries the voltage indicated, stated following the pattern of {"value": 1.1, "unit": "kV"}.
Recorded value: {"value": 6.25, "unit": "kV"}
